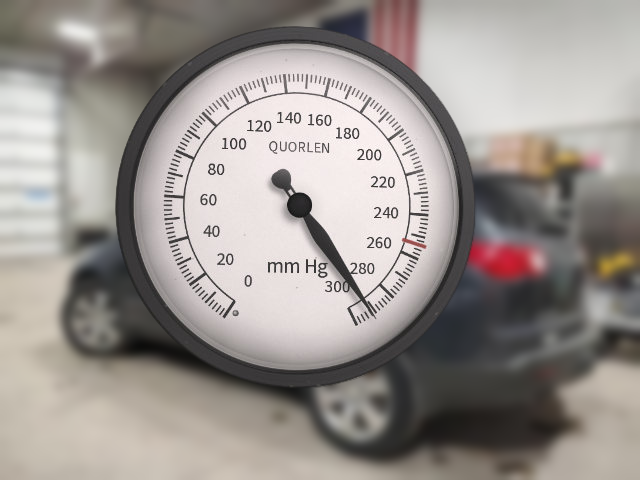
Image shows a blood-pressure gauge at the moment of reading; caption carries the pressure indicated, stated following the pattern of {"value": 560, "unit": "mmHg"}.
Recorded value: {"value": 292, "unit": "mmHg"}
